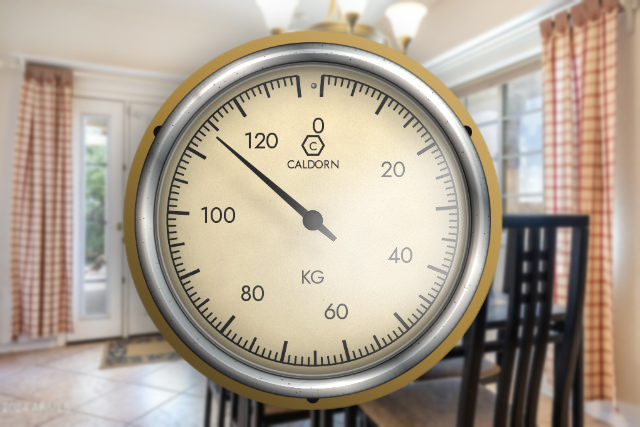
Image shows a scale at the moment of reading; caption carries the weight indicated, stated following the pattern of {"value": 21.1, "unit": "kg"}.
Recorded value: {"value": 114, "unit": "kg"}
